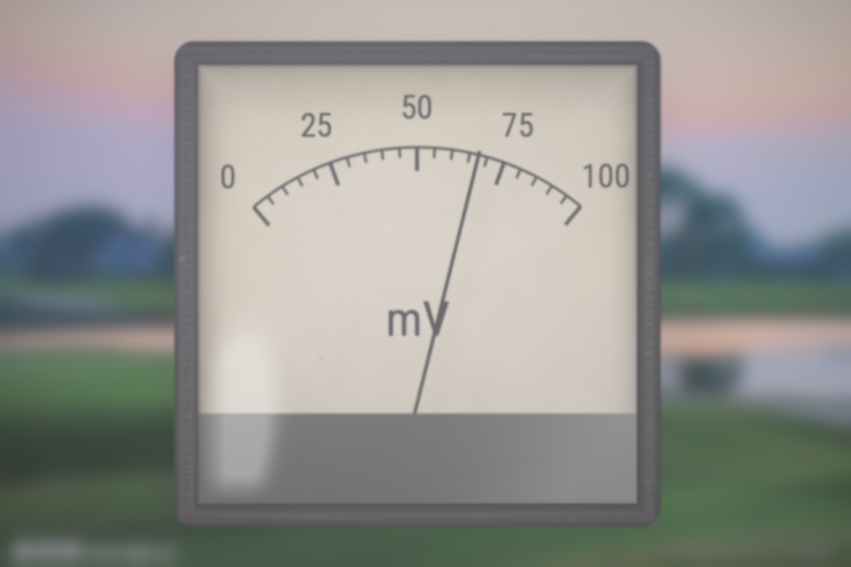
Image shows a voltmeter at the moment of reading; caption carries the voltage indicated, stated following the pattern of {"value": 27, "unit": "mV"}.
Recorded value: {"value": 67.5, "unit": "mV"}
